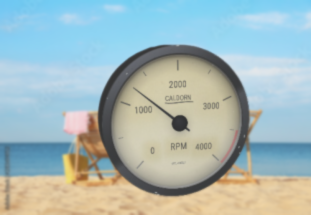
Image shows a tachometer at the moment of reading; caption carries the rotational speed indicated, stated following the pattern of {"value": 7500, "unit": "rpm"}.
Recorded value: {"value": 1250, "unit": "rpm"}
